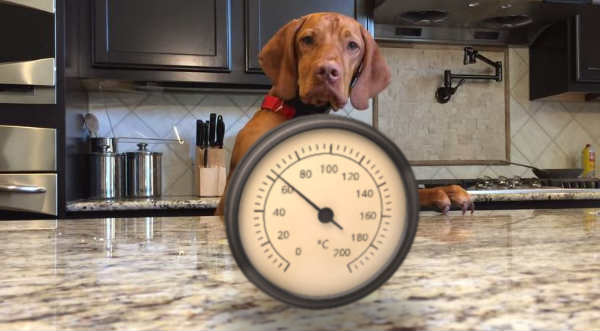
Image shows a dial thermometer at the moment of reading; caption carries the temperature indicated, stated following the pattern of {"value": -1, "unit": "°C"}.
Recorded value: {"value": 64, "unit": "°C"}
